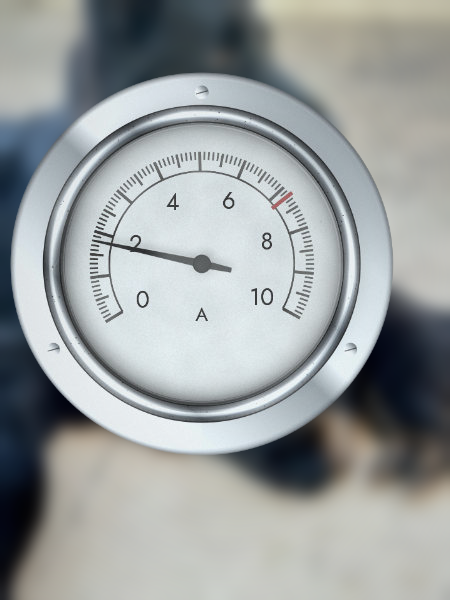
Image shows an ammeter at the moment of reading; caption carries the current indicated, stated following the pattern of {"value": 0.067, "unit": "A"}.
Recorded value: {"value": 1.8, "unit": "A"}
